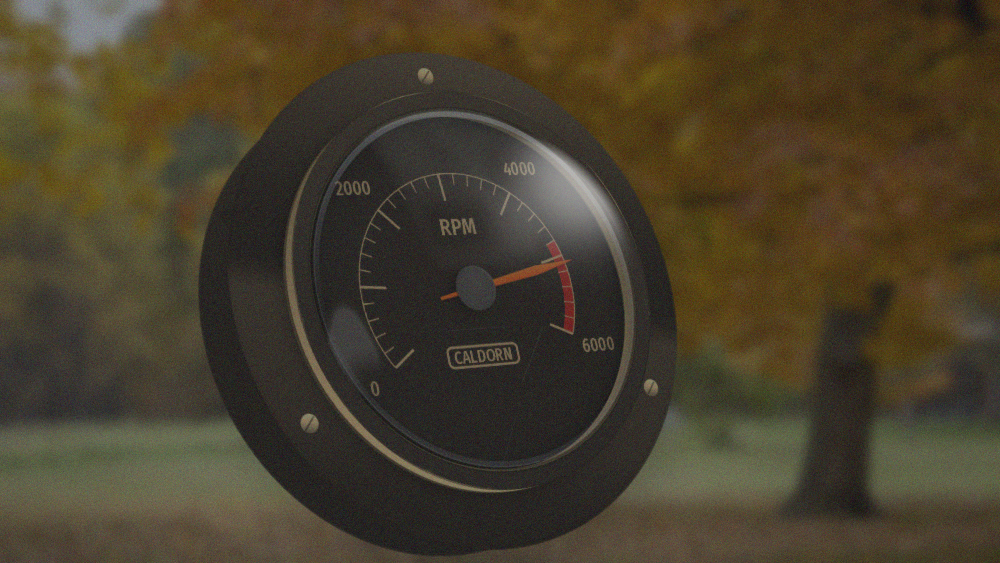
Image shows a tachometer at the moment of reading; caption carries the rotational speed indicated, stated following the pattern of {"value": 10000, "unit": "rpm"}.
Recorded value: {"value": 5100, "unit": "rpm"}
